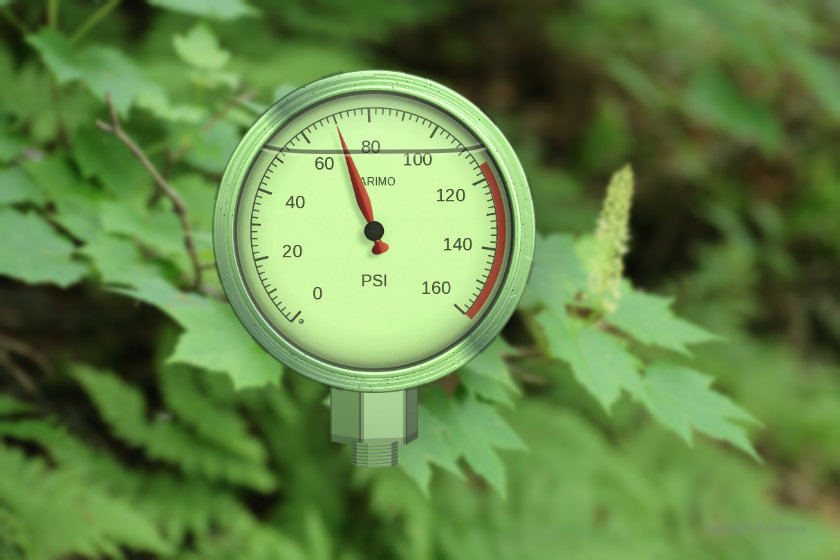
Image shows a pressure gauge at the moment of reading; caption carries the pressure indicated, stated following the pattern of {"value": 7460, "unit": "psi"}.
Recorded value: {"value": 70, "unit": "psi"}
